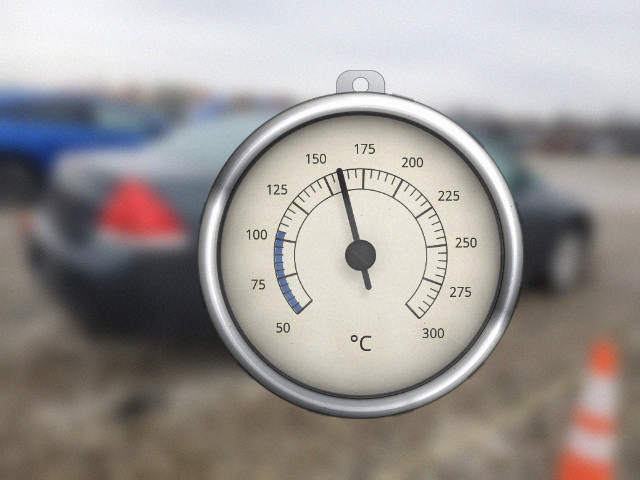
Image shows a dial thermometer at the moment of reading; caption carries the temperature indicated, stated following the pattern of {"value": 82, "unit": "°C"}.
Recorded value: {"value": 160, "unit": "°C"}
